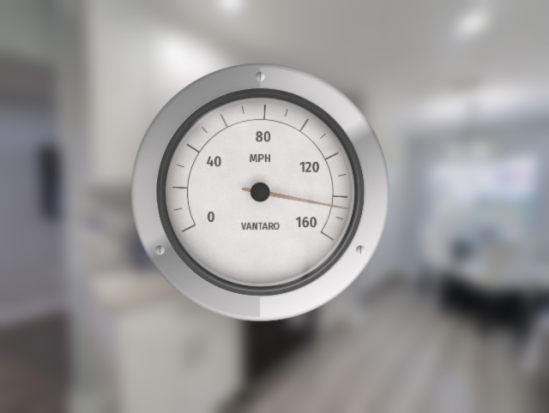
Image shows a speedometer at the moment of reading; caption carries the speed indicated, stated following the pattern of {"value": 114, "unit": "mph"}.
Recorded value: {"value": 145, "unit": "mph"}
